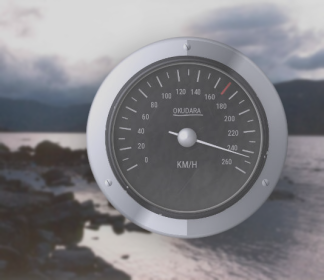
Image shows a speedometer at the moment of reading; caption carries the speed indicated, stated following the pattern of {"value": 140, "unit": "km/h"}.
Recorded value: {"value": 245, "unit": "km/h"}
